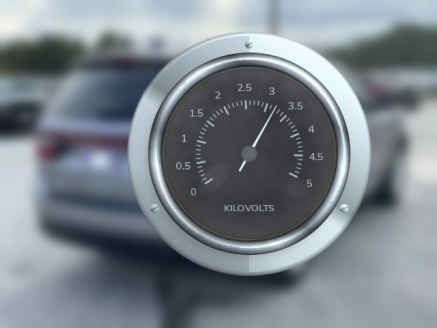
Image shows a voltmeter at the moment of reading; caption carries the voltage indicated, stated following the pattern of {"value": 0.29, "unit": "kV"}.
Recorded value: {"value": 3.2, "unit": "kV"}
